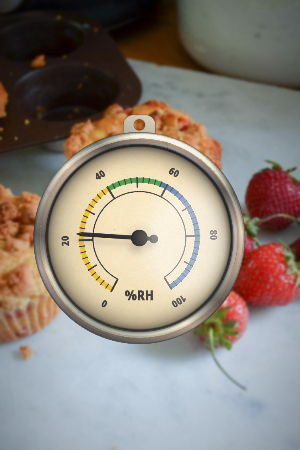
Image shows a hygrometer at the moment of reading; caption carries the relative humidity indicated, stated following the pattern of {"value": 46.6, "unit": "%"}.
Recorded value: {"value": 22, "unit": "%"}
